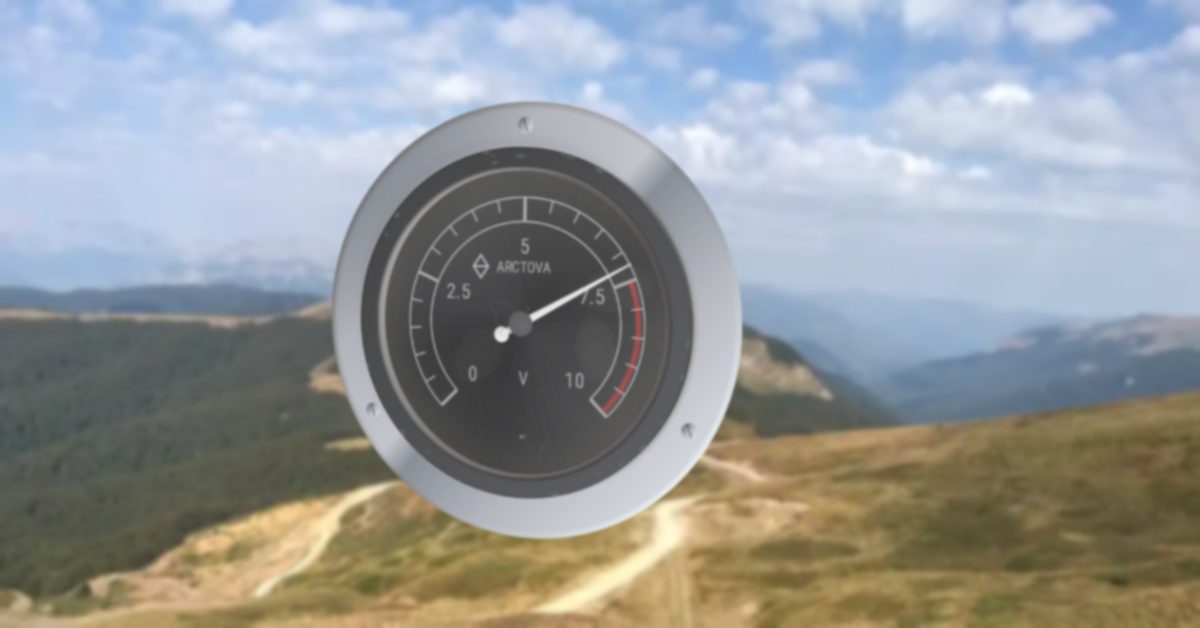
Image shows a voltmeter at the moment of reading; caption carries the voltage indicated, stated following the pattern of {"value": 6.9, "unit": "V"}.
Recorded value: {"value": 7.25, "unit": "V"}
